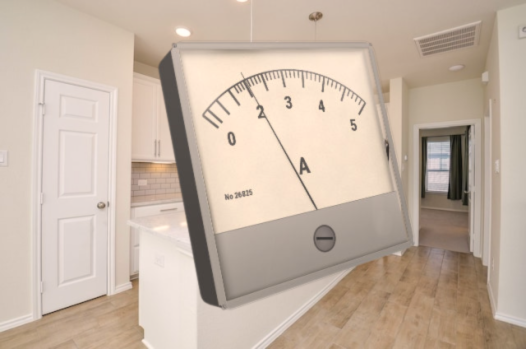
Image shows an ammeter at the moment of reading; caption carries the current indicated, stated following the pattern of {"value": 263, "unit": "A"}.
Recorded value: {"value": 2, "unit": "A"}
